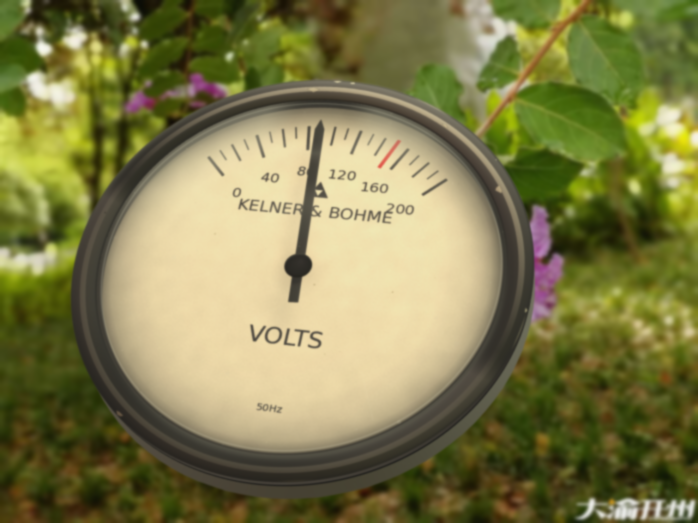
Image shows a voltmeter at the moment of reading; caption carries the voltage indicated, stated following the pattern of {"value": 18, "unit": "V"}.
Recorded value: {"value": 90, "unit": "V"}
